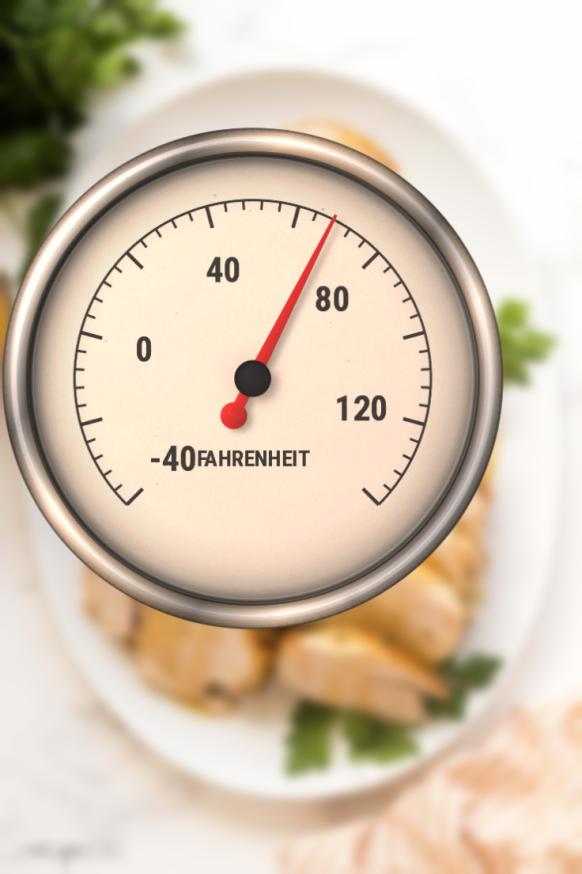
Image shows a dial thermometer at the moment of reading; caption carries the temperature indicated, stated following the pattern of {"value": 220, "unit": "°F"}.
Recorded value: {"value": 68, "unit": "°F"}
